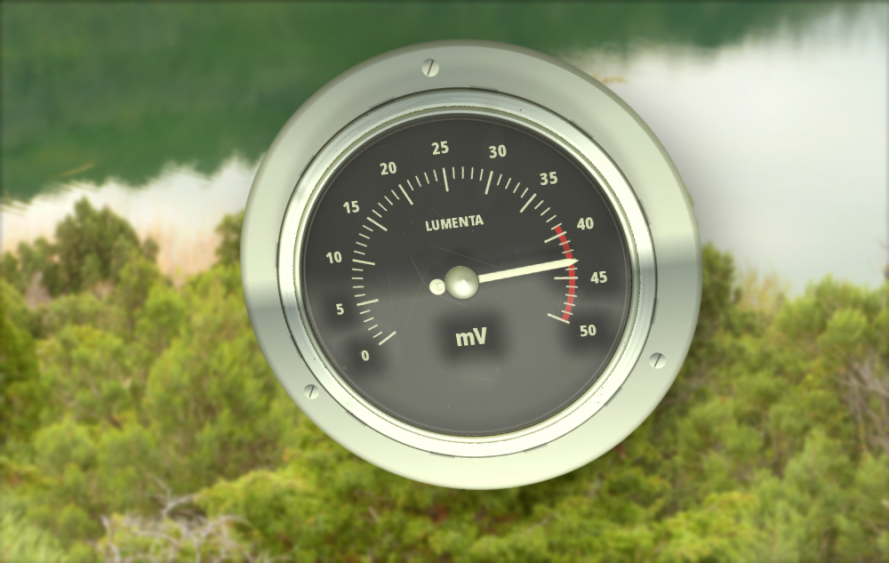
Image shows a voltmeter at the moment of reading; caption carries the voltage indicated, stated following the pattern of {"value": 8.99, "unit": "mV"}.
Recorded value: {"value": 43, "unit": "mV"}
